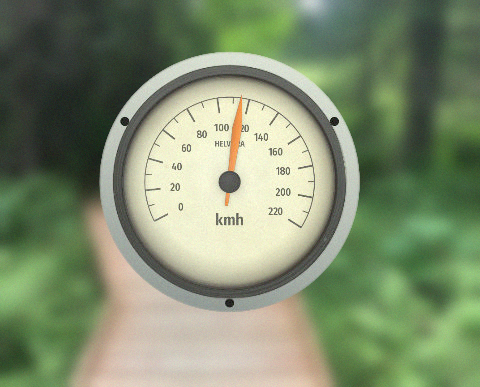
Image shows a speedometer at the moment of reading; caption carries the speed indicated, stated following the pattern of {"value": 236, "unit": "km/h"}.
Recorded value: {"value": 115, "unit": "km/h"}
